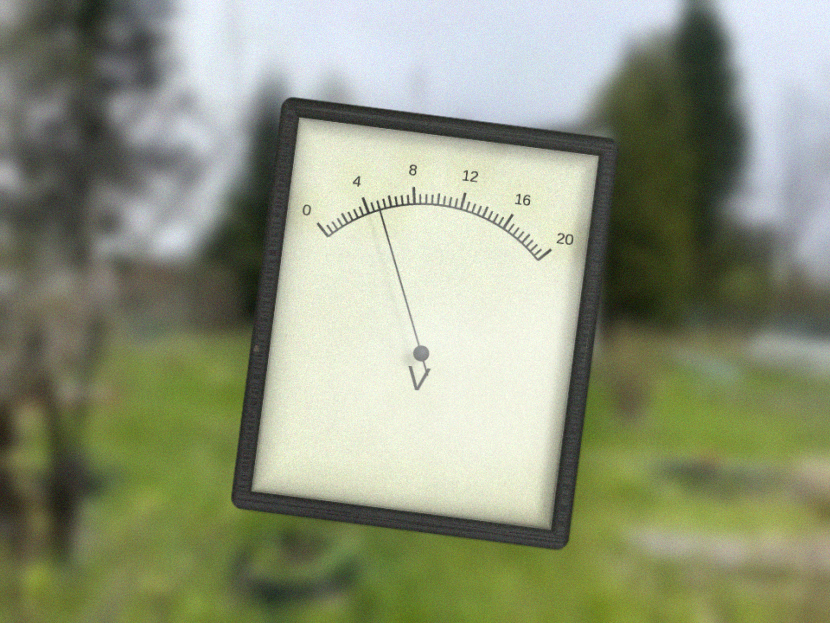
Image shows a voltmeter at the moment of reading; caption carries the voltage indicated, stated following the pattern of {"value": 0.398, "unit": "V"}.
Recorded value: {"value": 5, "unit": "V"}
